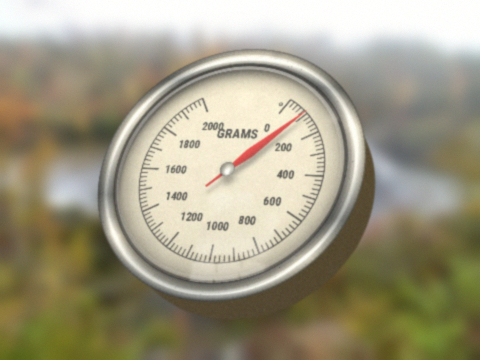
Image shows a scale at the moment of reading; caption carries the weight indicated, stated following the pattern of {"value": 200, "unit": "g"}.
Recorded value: {"value": 100, "unit": "g"}
